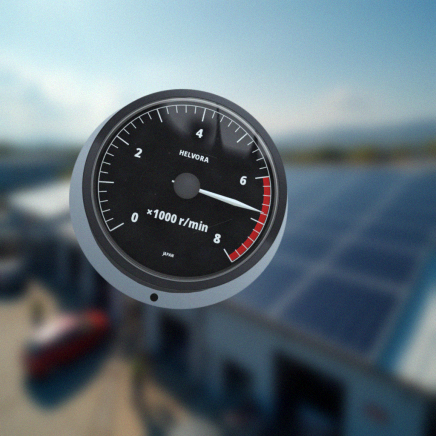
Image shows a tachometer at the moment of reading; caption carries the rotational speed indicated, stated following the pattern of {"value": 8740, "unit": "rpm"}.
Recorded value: {"value": 6800, "unit": "rpm"}
